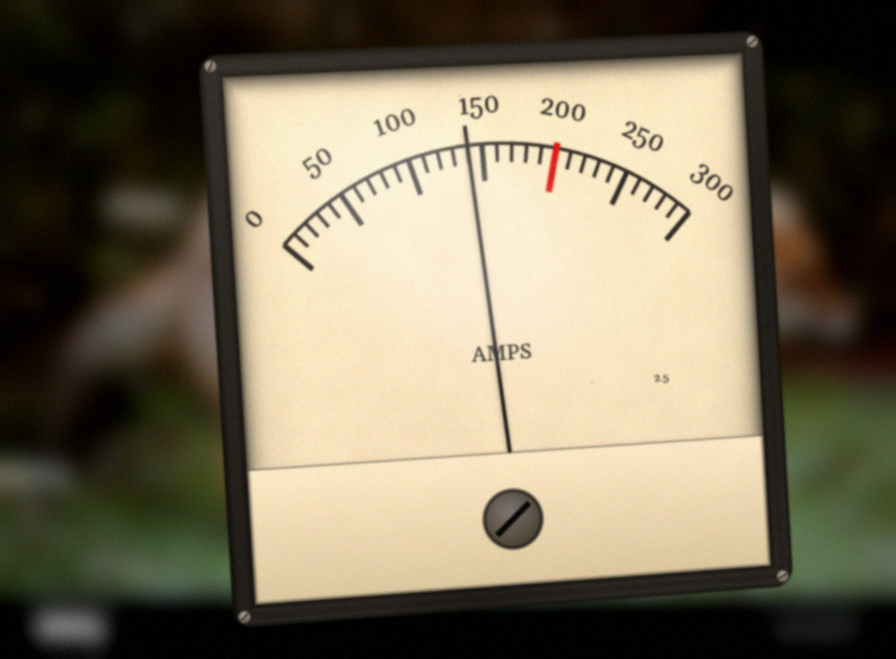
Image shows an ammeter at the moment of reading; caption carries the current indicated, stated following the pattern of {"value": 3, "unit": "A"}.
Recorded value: {"value": 140, "unit": "A"}
